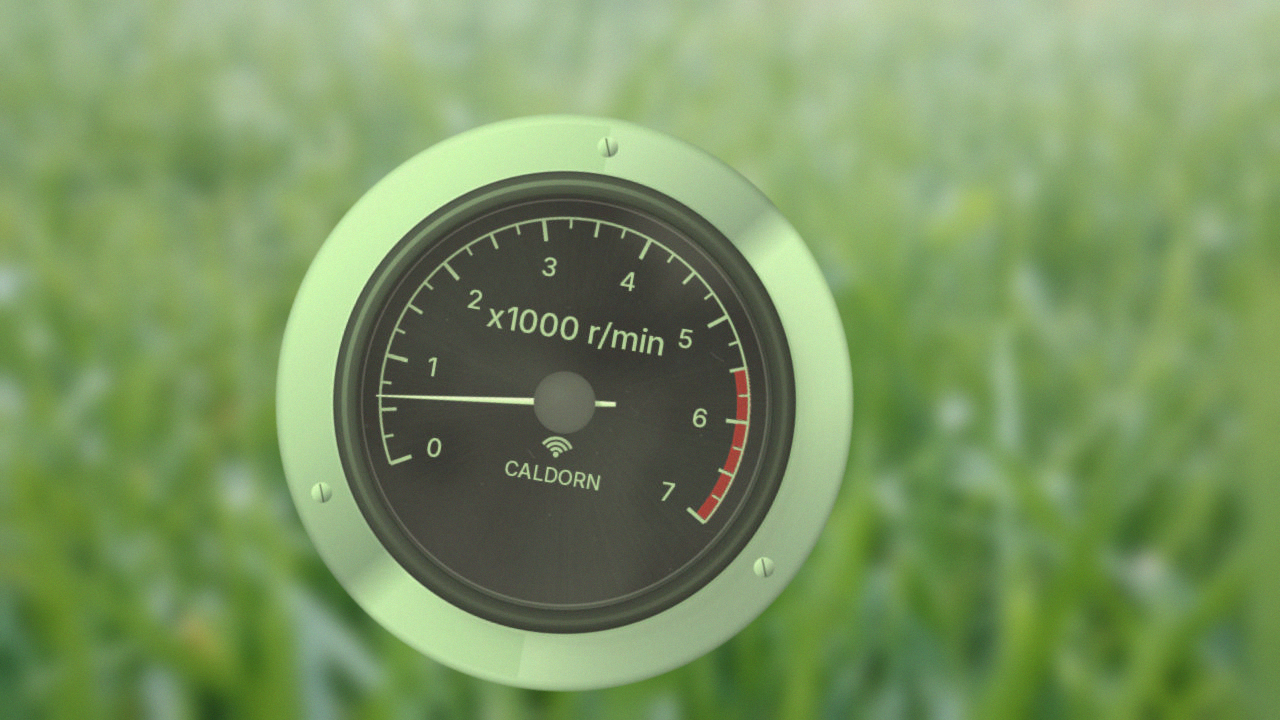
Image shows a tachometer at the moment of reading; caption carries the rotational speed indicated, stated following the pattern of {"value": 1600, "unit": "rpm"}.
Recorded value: {"value": 625, "unit": "rpm"}
